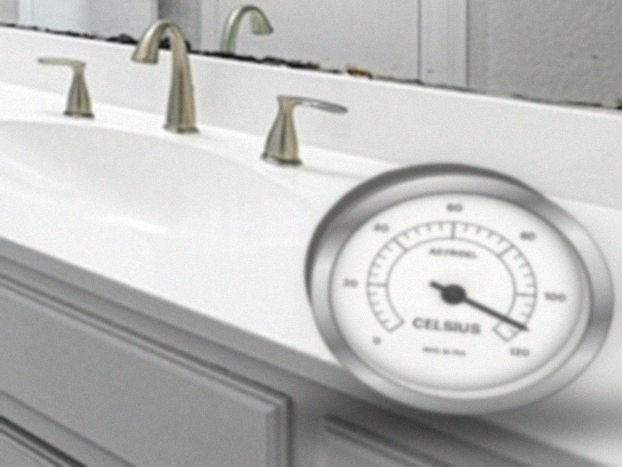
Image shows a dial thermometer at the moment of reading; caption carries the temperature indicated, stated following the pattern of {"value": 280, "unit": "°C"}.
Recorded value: {"value": 112, "unit": "°C"}
